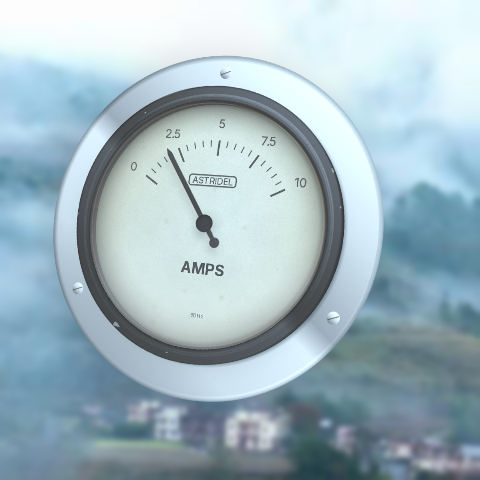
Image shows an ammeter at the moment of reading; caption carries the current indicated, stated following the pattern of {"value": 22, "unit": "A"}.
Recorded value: {"value": 2, "unit": "A"}
